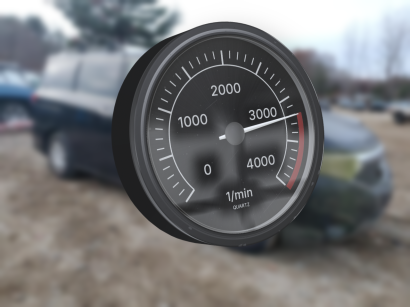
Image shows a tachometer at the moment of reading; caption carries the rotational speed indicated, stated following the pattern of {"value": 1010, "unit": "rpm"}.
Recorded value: {"value": 3200, "unit": "rpm"}
